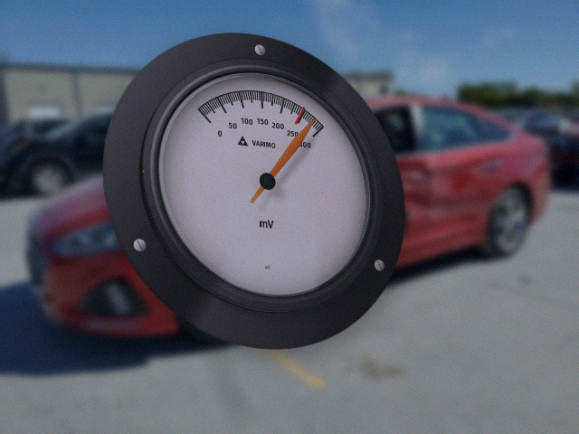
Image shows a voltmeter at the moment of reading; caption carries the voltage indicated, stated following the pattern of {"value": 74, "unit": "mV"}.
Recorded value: {"value": 275, "unit": "mV"}
